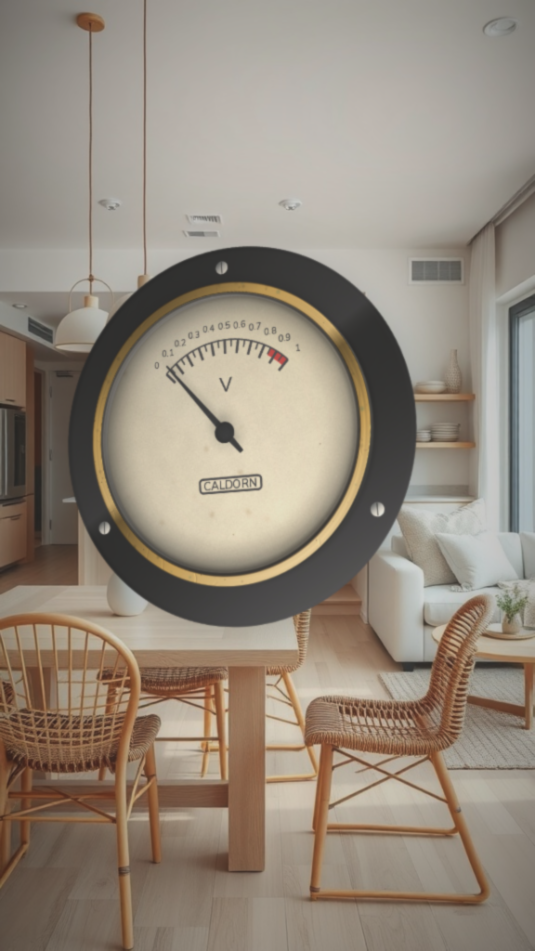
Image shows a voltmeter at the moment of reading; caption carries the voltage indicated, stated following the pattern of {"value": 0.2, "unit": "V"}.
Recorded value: {"value": 0.05, "unit": "V"}
